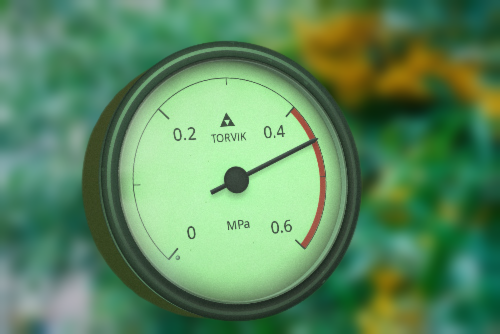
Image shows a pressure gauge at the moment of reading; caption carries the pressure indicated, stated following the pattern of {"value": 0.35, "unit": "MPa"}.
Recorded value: {"value": 0.45, "unit": "MPa"}
